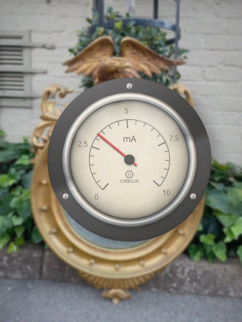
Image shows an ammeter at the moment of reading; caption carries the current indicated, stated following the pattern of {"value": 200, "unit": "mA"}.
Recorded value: {"value": 3.25, "unit": "mA"}
